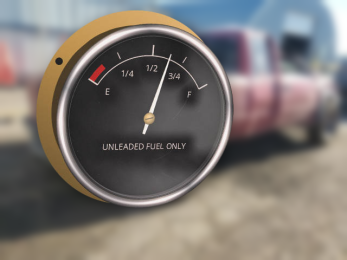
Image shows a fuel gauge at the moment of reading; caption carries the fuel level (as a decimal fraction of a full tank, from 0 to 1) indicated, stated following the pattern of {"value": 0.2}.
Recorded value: {"value": 0.625}
